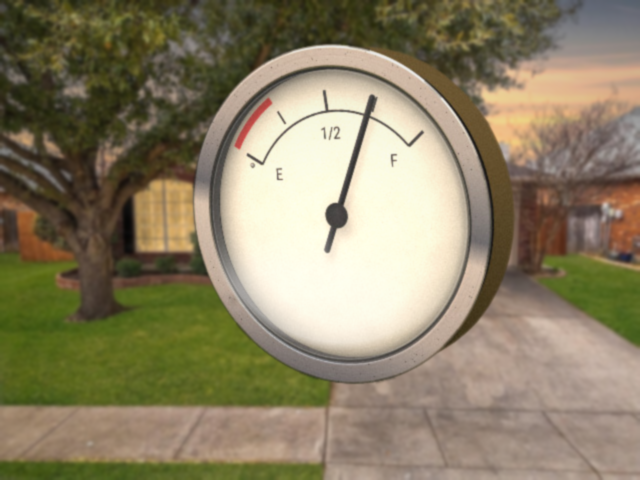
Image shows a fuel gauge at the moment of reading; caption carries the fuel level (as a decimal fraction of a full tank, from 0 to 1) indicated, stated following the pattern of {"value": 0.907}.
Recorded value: {"value": 0.75}
